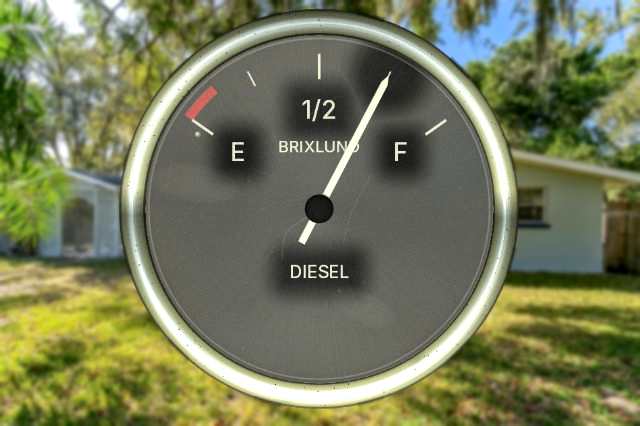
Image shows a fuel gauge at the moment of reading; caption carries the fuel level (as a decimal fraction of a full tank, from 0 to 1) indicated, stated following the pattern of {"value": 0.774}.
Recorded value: {"value": 0.75}
